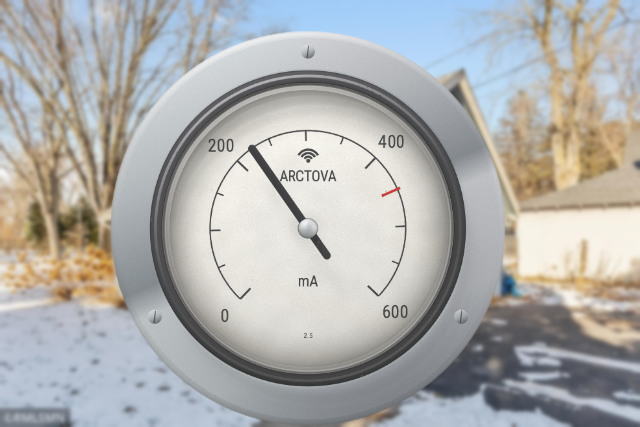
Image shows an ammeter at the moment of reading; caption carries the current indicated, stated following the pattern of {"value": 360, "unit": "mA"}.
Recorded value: {"value": 225, "unit": "mA"}
